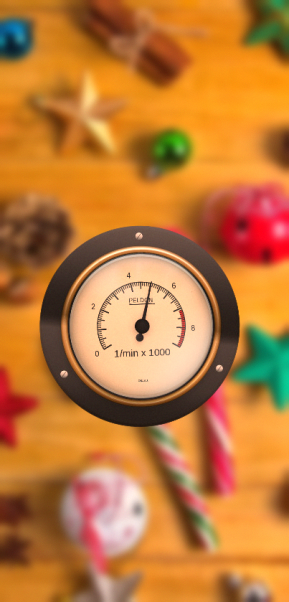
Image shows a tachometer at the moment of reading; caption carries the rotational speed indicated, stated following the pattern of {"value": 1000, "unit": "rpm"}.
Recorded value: {"value": 5000, "unit": "rpm"}
